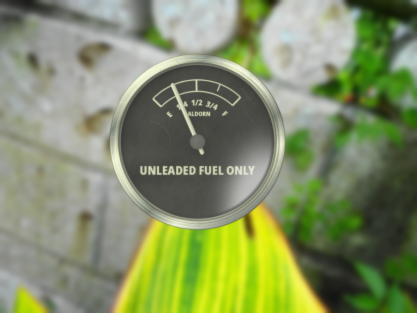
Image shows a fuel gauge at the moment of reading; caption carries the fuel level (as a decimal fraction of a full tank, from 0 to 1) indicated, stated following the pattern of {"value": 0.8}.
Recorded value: {"value": 0.25}
